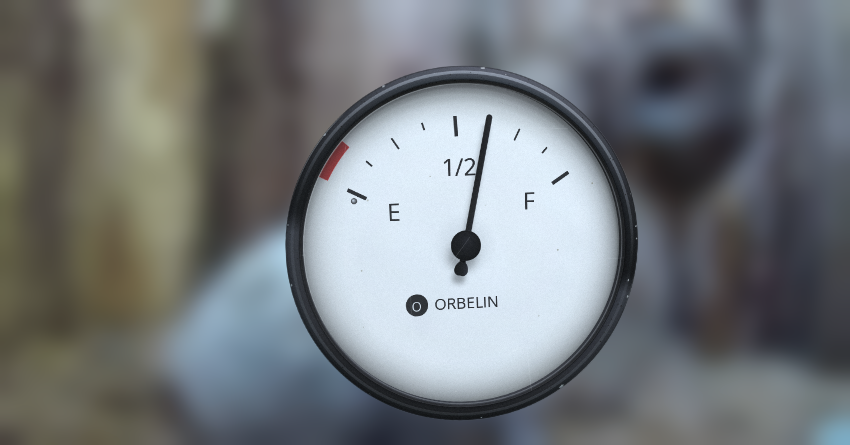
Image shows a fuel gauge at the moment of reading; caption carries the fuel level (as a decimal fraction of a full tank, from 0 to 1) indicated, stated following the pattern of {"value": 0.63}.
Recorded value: {"value": 0.625}
